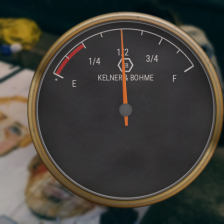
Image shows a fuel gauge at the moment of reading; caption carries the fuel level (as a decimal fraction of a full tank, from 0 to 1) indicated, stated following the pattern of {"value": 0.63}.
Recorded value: {"value": 0.5}
